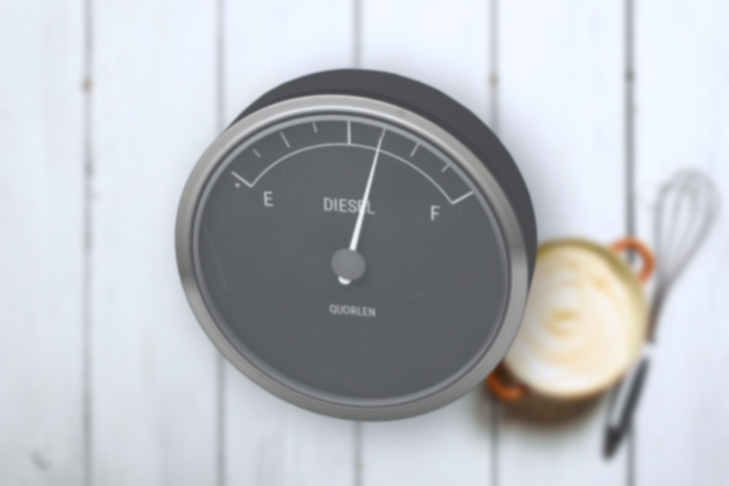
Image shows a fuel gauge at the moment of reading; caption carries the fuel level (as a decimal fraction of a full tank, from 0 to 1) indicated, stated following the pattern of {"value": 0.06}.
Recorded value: {"value": 0.625}
